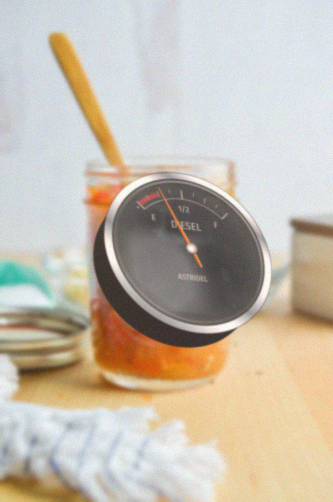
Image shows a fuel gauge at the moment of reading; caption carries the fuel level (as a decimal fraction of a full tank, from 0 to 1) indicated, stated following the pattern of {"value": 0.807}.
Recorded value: {"value": 0.25}
